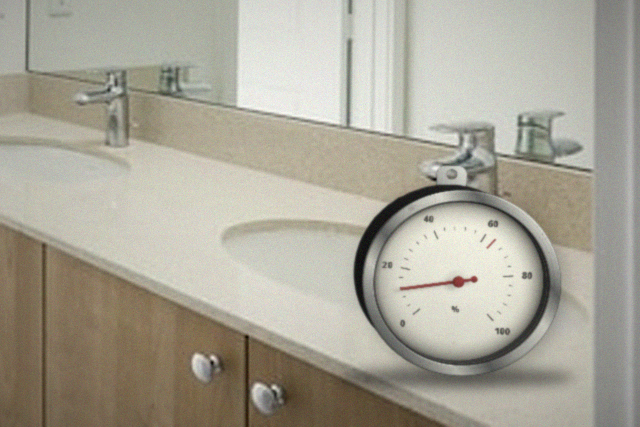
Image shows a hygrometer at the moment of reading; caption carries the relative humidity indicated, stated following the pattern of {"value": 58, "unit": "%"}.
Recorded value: {"value": 12, "unit": "%"}
